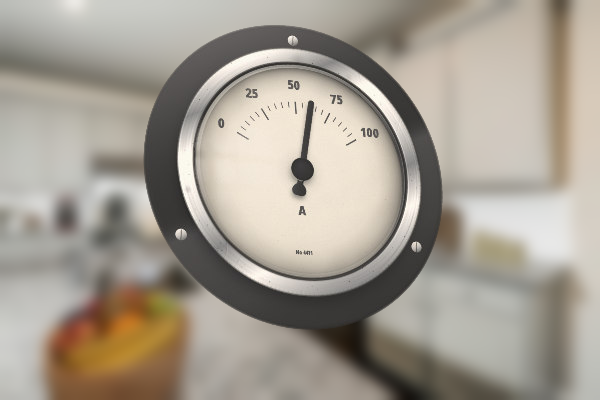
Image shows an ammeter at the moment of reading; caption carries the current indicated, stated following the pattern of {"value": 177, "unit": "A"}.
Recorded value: {"value": 60, "unit": "A"}
